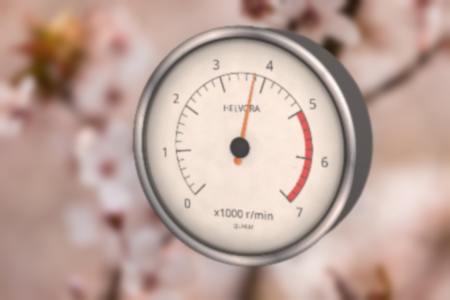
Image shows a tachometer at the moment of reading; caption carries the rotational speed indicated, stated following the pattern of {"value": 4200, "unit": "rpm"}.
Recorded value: {"value": 3800, "unit": "rpm"}
